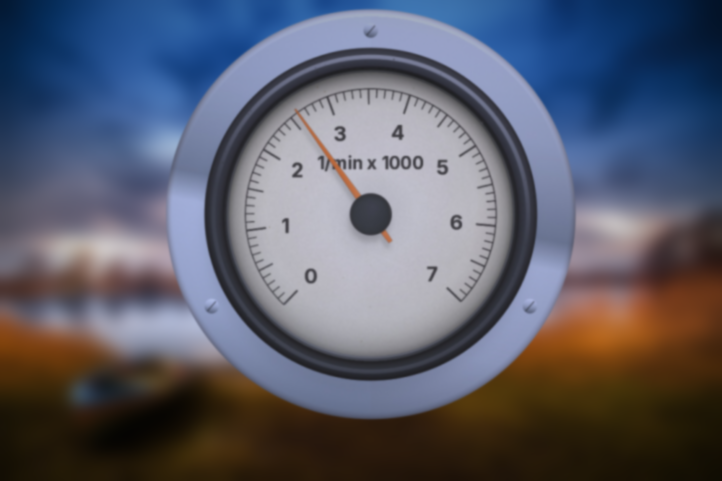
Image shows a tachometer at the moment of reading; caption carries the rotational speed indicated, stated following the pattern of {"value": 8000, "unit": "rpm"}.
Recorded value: {"value": 2600, "unit": "rpm"}
